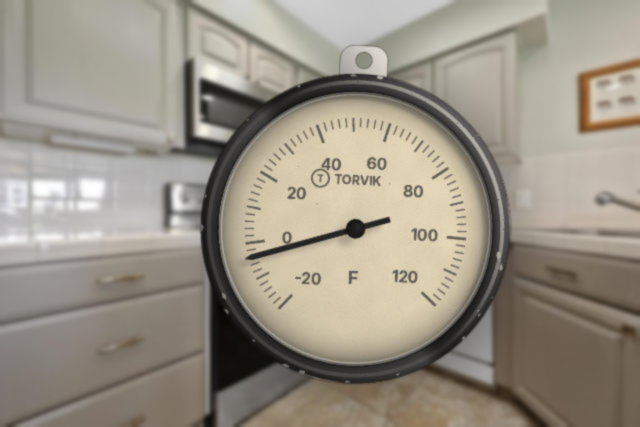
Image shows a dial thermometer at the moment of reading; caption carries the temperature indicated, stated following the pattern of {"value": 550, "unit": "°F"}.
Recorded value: {"value": -4, "unit": "°F"}
